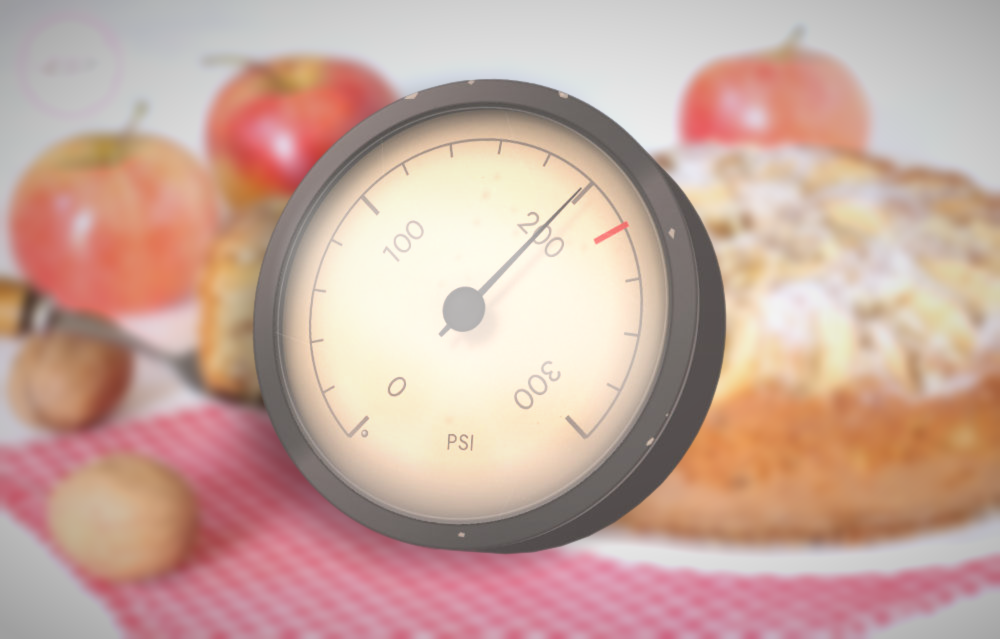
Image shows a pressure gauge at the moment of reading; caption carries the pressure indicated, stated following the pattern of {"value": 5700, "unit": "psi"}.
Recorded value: {"value": 200, "unit": "psi"}
